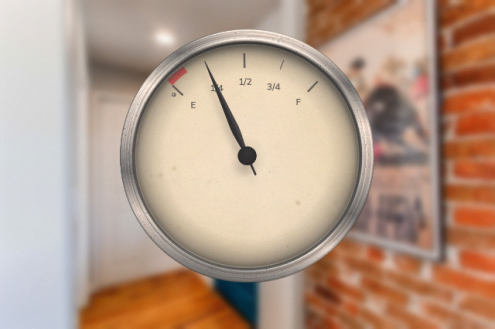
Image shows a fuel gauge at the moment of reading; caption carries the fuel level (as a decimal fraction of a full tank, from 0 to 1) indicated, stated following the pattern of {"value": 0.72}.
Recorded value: {"value": 0.25}
